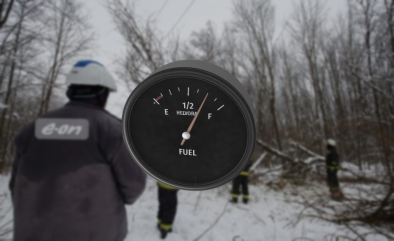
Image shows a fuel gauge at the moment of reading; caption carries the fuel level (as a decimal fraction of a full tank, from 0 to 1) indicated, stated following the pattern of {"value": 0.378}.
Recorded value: {"value": 0.75}
